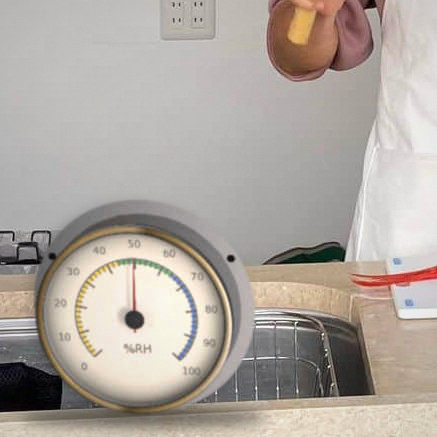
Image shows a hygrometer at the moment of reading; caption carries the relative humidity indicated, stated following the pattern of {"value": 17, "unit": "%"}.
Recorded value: {"value": 50, "unit": "%"}
